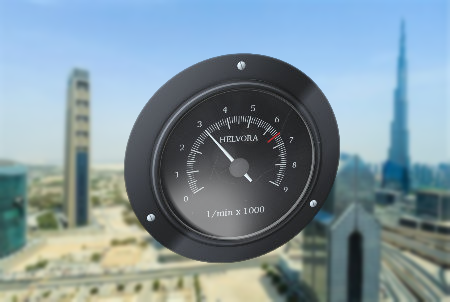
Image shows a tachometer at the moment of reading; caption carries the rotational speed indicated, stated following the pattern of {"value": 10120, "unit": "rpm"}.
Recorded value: {"value": 3000, "unit": "rpm"}
